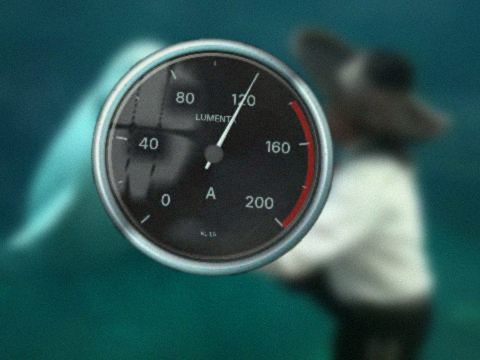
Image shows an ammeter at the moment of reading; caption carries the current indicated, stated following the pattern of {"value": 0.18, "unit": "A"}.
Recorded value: {"value": 120, "unit": "A"}
